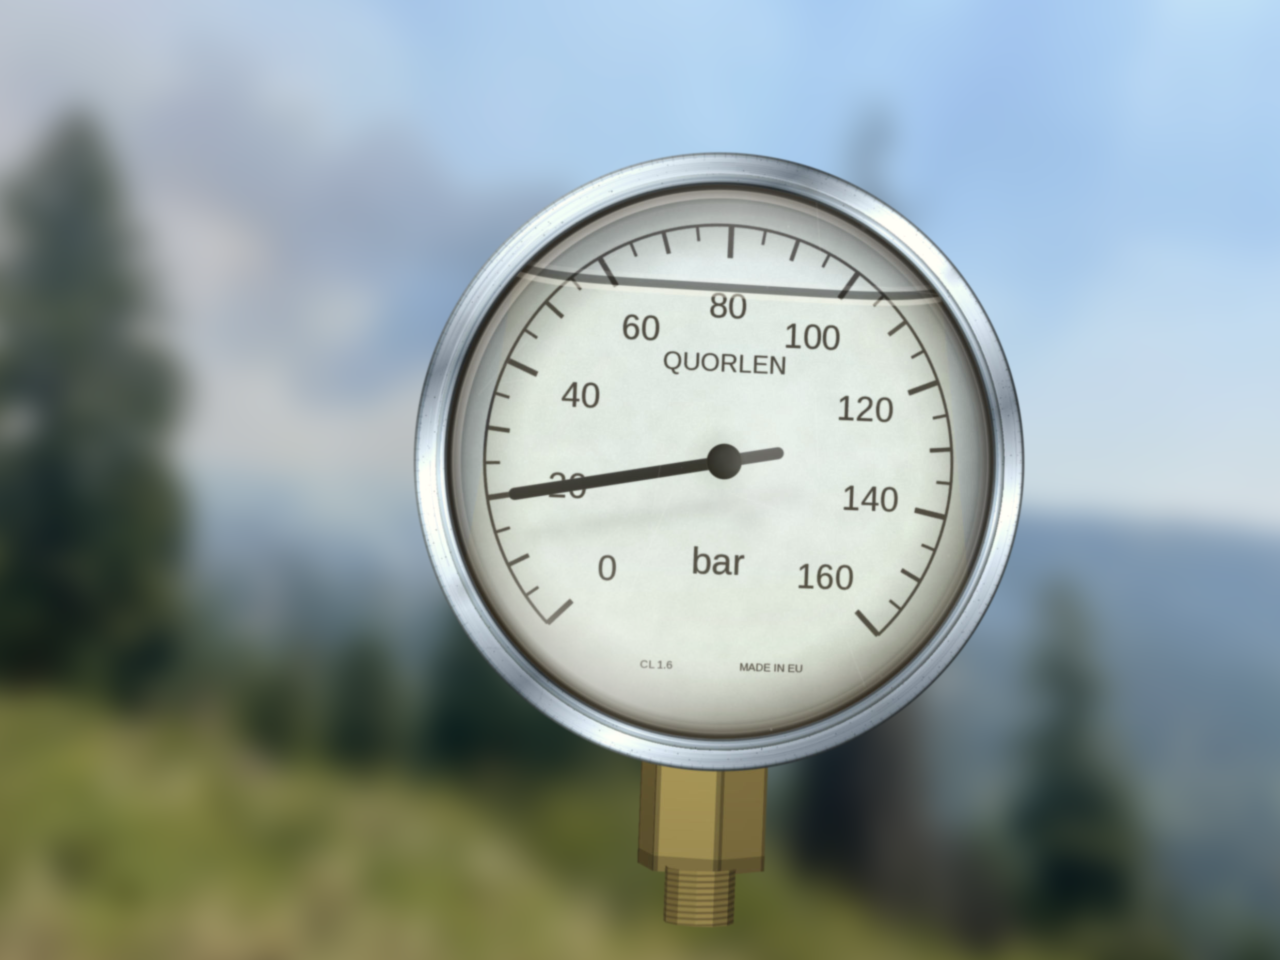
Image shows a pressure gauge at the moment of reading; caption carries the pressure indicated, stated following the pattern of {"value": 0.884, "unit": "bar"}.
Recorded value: {"value": 20, "unit": "bar"}
